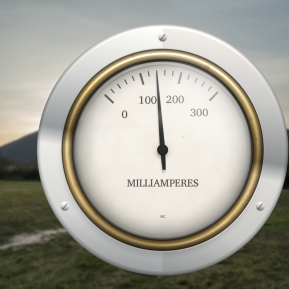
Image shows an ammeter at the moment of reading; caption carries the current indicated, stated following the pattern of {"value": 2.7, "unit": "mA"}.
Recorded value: {"value": 140, "unit": "mA"}
